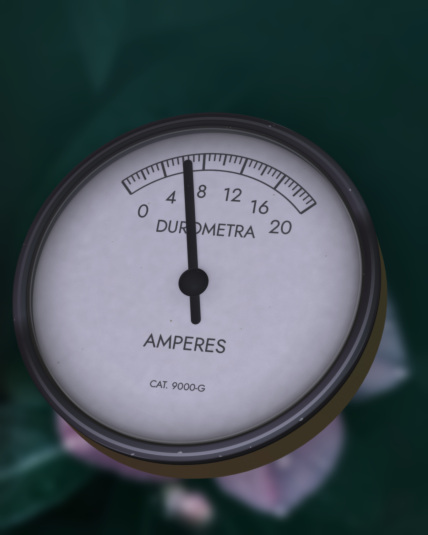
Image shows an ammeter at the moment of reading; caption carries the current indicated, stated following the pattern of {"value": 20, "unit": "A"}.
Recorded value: {"value": 6.5, "unit": "A"}
